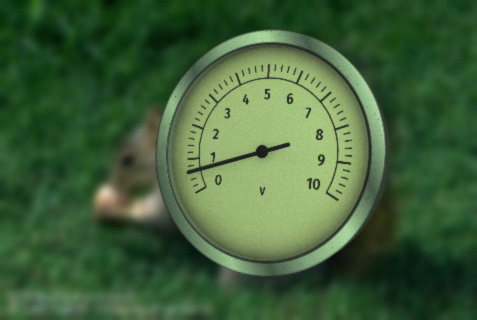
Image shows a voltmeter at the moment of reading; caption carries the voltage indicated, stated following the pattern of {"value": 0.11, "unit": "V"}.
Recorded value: {"value": 0.6, "unit": "V"}
